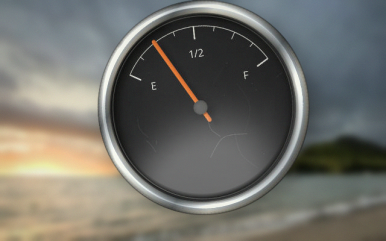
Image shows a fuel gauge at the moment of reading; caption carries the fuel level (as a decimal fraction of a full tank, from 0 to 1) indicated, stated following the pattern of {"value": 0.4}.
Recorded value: {"value": 0.25}
